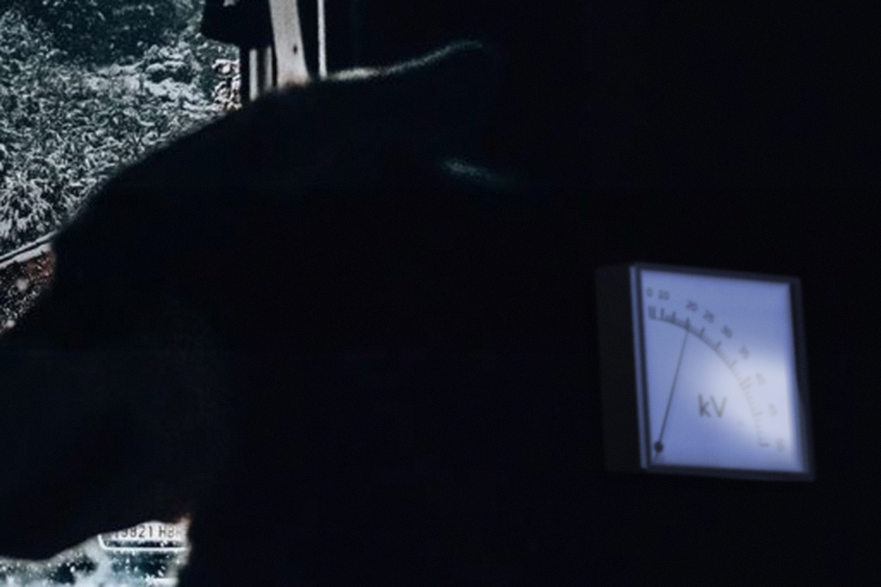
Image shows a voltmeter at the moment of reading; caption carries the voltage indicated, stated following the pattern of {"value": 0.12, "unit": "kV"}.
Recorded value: {"value": 20, "unit": "kV"}
